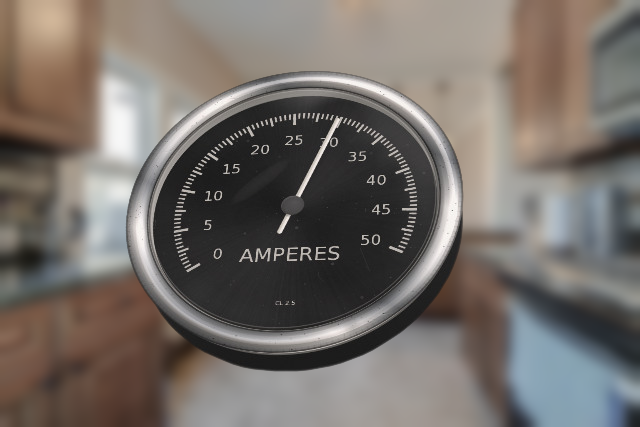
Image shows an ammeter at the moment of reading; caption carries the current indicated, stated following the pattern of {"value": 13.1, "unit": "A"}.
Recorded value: {"value": 30, "unit": "A"}
